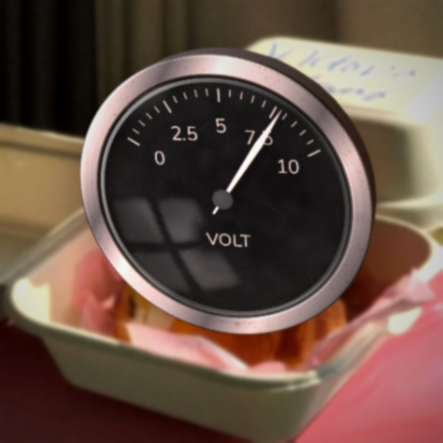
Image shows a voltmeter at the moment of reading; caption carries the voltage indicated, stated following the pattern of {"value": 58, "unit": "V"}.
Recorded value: {"value": 7.75, "unit": "V"}
